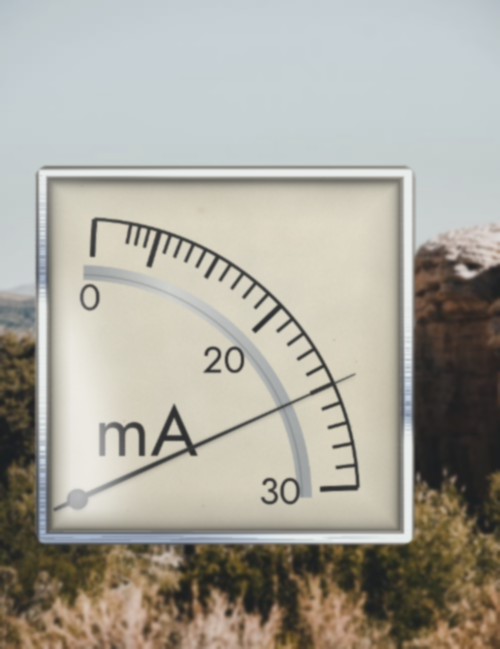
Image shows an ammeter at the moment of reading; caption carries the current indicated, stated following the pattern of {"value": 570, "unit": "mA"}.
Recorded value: {"value": 25, "unit": "mA"}
